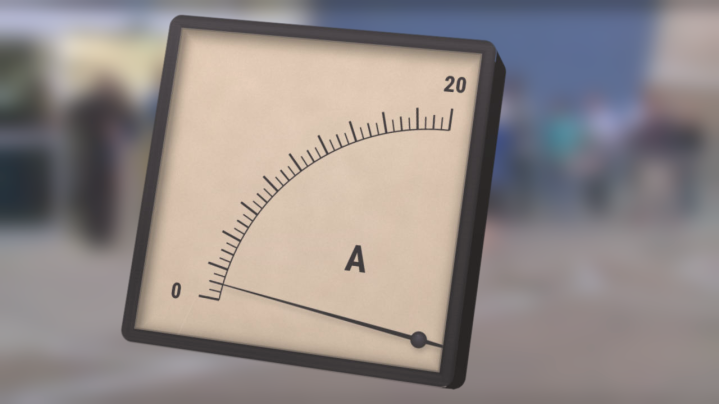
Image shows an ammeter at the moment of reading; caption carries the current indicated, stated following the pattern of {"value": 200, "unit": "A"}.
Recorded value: {"value": 1, "unit": "A"}
